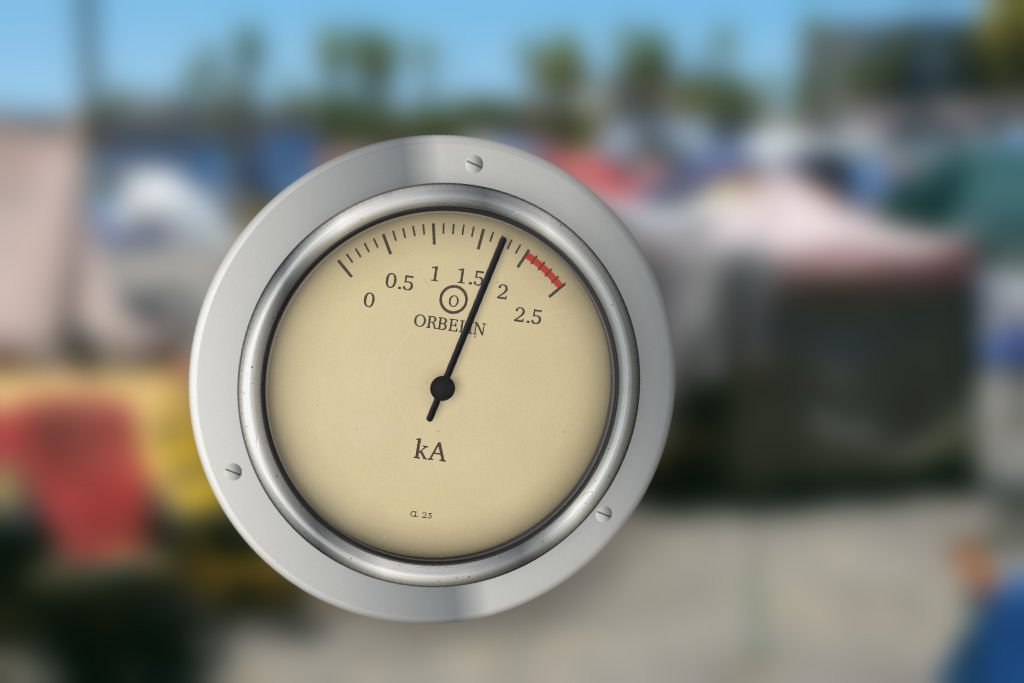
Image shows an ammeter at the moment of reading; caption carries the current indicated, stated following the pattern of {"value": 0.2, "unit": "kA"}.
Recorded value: {"value": 1.7, "unit": "kA"}
